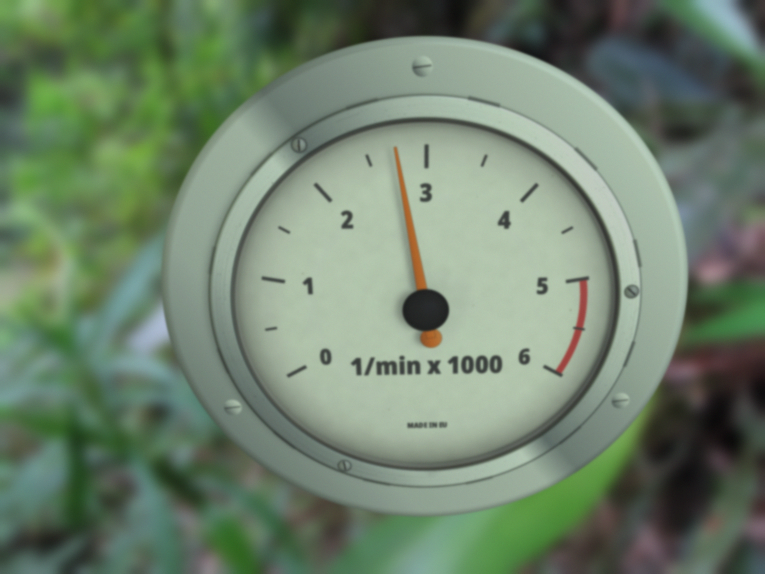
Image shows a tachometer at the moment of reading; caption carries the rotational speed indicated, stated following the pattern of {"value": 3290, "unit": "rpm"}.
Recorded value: {"value": 2750, "unit": "rpm"}
